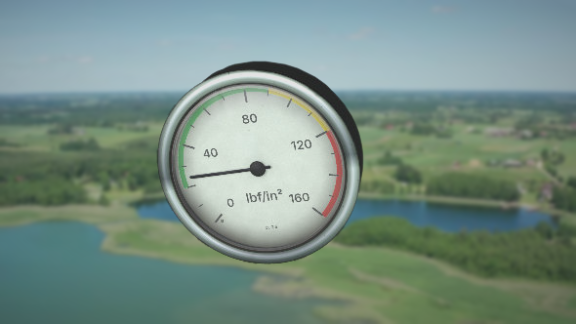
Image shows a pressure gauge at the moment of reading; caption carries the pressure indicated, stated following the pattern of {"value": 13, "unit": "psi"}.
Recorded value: {"value": 25, "unit": "psi"}
